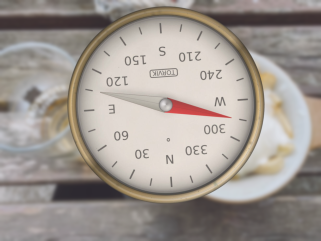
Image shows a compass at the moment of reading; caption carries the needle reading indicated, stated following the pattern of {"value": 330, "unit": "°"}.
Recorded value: {"value": 285, "unit": "°"}
